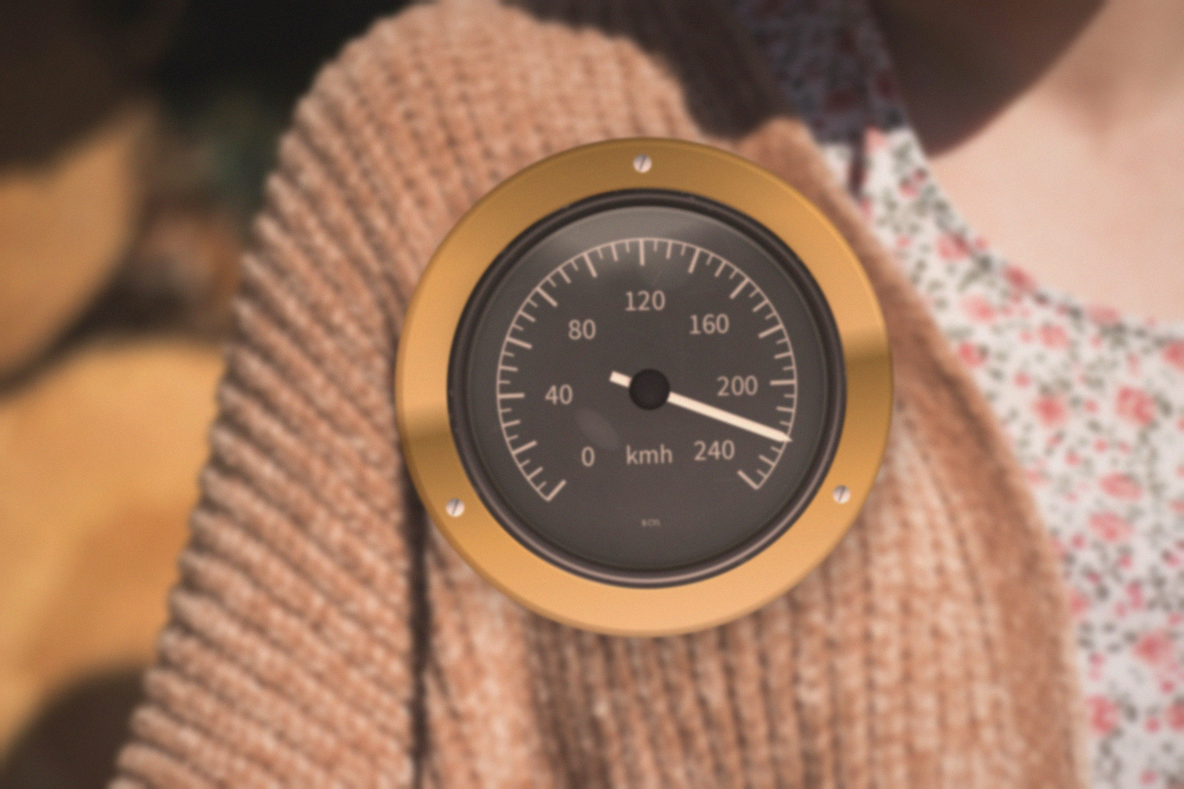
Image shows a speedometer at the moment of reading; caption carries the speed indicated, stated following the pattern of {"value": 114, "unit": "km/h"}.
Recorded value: {"value": 220, "unit": "km/h"}
